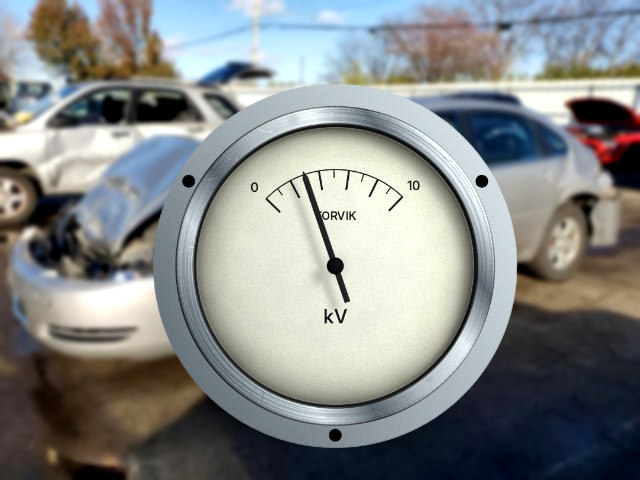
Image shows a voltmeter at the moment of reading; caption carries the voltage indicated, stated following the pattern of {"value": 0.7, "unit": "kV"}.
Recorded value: {"value": 3, "unit": "kV"}
